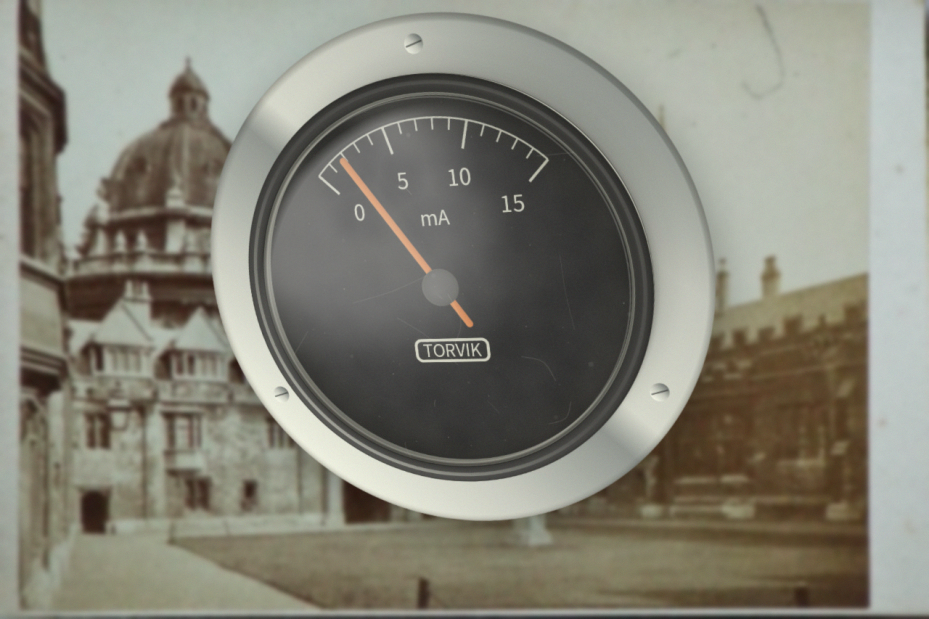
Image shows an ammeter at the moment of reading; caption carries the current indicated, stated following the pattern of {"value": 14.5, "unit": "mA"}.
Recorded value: {"value": 2, "unit": "mA"}
